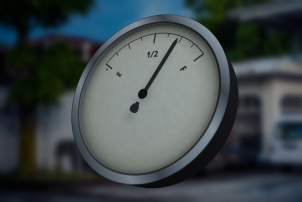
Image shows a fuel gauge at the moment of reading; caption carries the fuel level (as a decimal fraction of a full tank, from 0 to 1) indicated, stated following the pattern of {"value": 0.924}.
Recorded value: {"value": 0.75}
